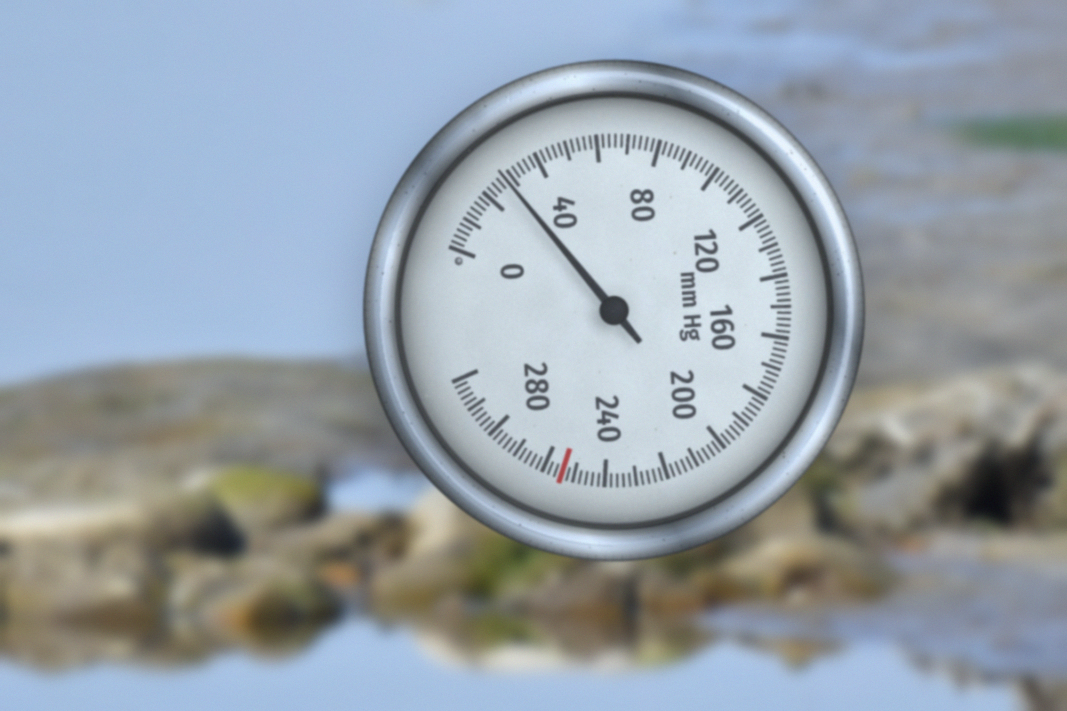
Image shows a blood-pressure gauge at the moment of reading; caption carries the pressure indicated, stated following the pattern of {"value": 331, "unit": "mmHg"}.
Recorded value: {"value": 28, "unit": "mmHg"}
